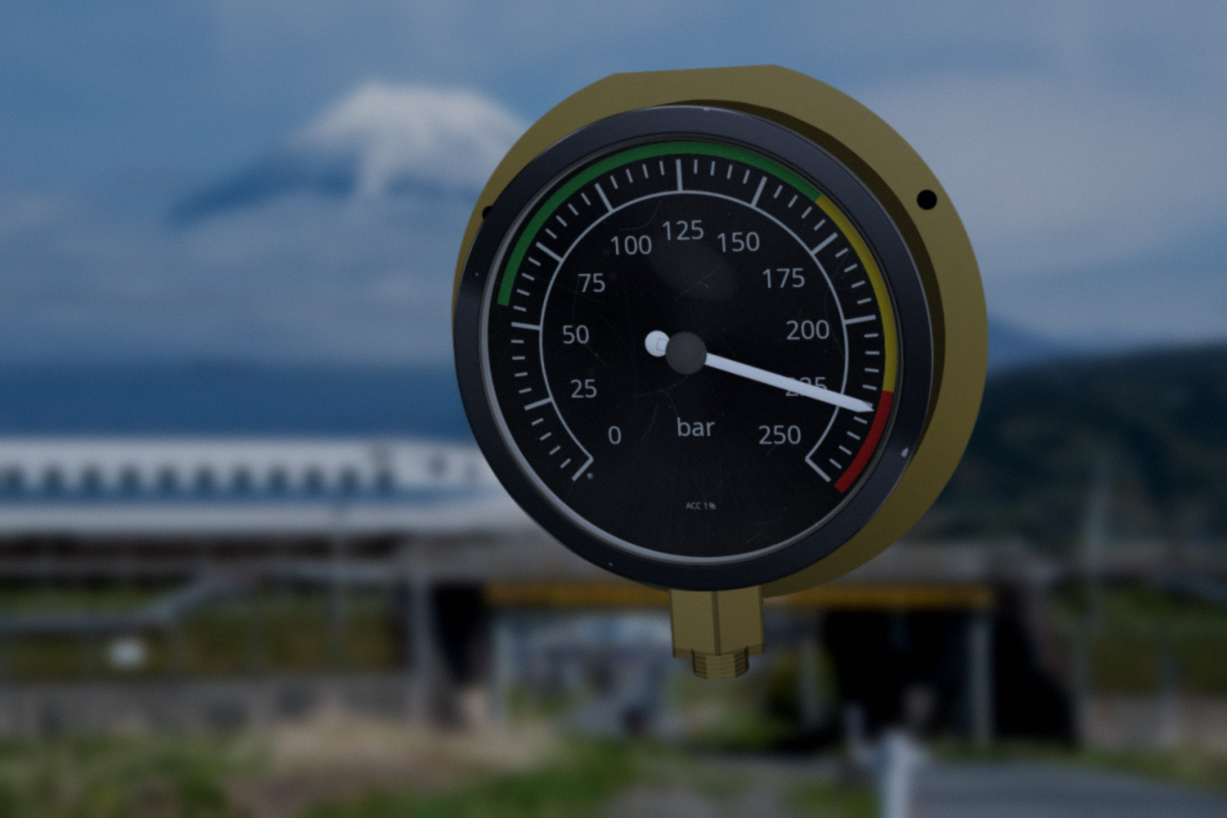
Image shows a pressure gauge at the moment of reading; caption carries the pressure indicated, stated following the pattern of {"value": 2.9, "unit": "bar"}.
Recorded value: {"value": 225, "unit": "bar"}
